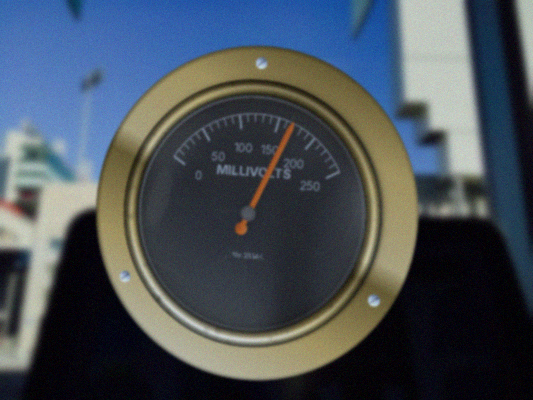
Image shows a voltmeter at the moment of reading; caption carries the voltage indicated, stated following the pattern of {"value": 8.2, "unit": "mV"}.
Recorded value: {"value": 170, "unit": "mV"}
